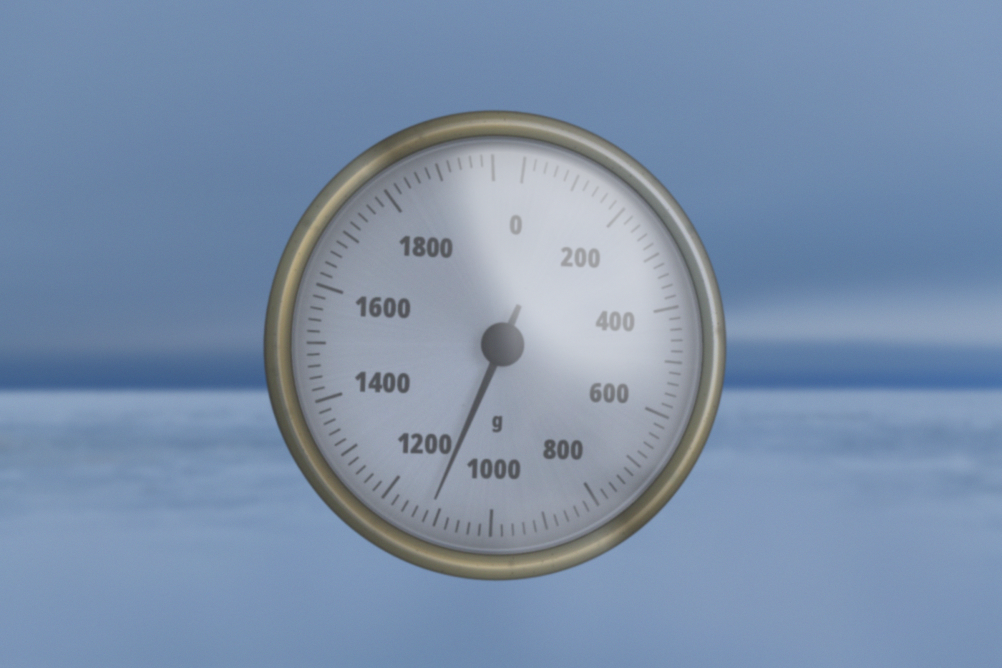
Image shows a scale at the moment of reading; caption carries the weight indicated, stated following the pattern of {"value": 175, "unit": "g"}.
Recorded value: {"value": 1120, "unit": "g"}
